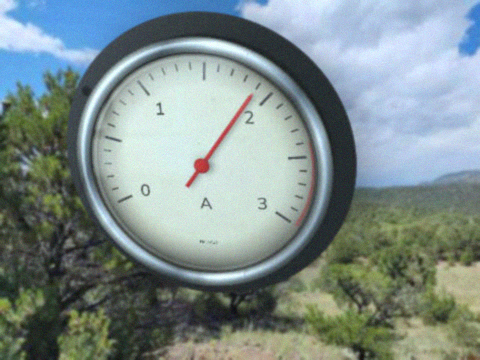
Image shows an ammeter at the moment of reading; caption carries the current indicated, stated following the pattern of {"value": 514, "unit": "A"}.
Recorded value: {"value": 1.9, "unit": "A"}
